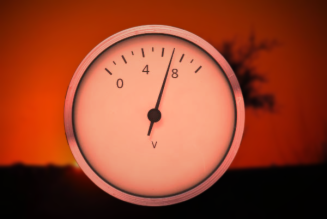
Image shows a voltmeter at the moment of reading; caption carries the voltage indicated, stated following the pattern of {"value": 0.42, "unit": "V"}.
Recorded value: {"value": 7, "unit": "V"}
